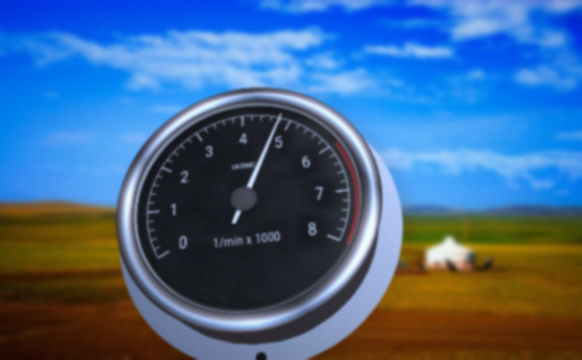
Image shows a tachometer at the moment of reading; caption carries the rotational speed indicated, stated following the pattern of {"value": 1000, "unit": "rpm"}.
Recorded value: {"value": 4800, "unit": "rpm"}
